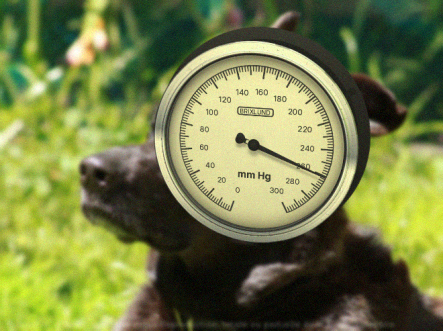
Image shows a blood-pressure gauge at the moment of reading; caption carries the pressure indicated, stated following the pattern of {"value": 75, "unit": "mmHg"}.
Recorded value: {"value": 260, "unit": "mmHg"}
